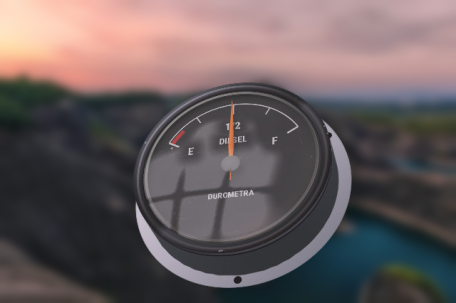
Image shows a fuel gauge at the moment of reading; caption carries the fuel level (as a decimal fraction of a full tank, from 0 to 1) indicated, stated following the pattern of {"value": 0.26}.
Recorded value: {"value": 0.5}
